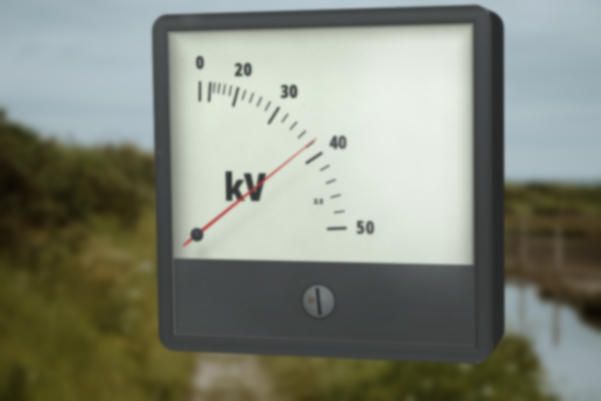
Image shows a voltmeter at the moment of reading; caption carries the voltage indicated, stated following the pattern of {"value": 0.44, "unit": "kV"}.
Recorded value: {"value": 38, "unit": "kV"}
